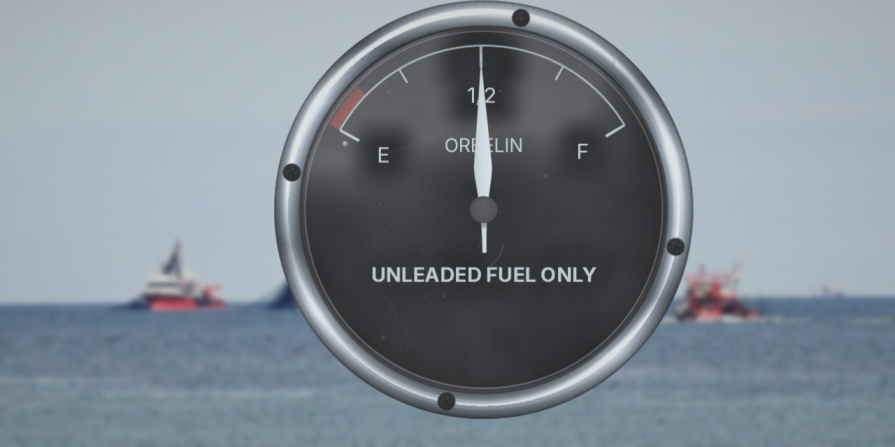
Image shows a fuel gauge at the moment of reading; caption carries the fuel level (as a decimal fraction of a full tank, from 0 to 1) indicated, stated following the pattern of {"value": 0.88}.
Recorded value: {"value": 0.5}
